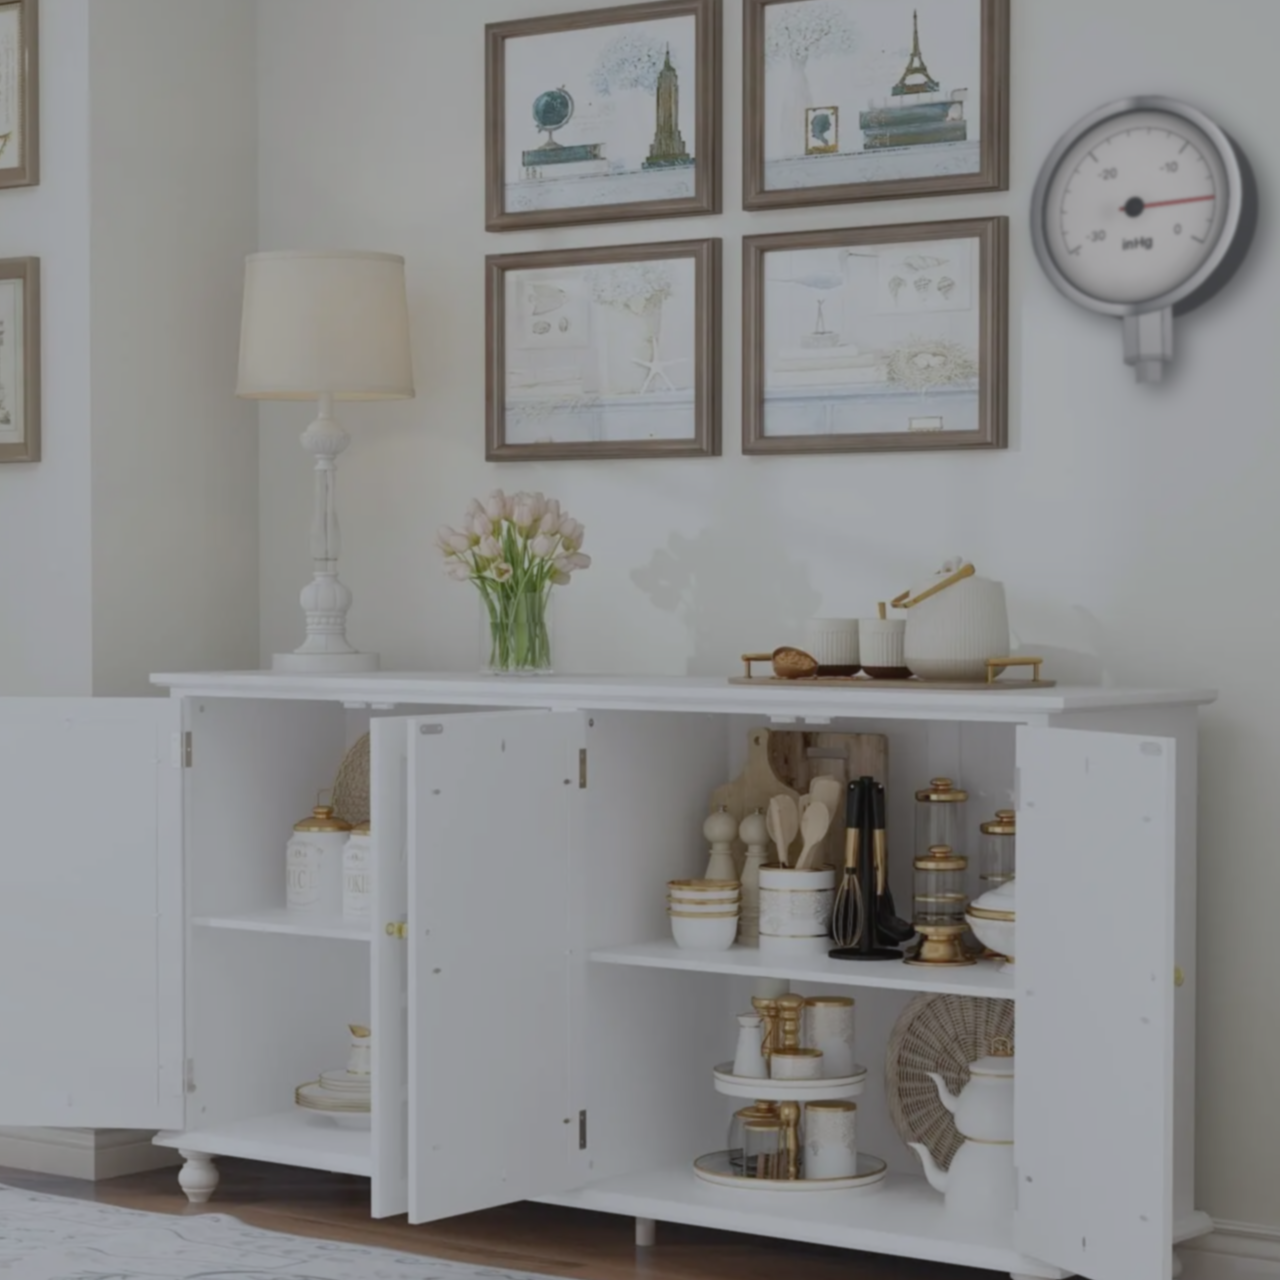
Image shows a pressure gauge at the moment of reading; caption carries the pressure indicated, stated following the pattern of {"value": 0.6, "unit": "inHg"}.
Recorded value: {"value": -4, "unit": "inHg"}
